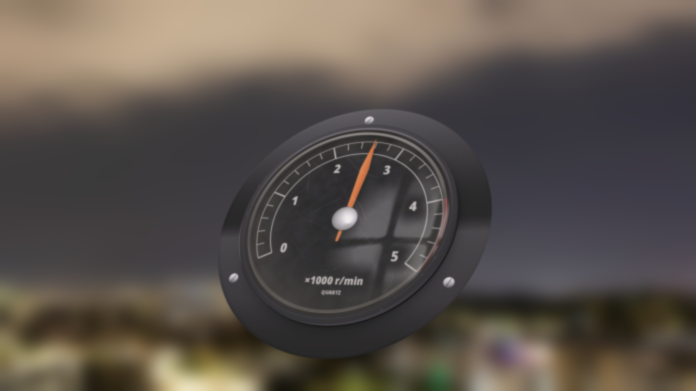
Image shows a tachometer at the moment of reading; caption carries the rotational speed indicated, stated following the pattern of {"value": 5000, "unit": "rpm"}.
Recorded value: {"value": 2600, "unit": "rpm"}
